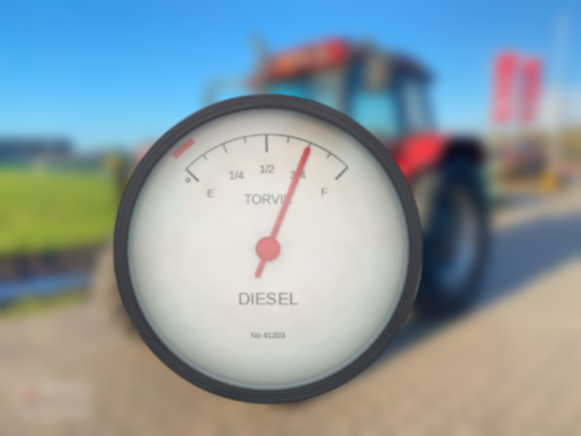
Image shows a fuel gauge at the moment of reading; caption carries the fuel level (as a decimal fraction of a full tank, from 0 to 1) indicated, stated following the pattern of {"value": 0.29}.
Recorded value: {"value": 0.75}
